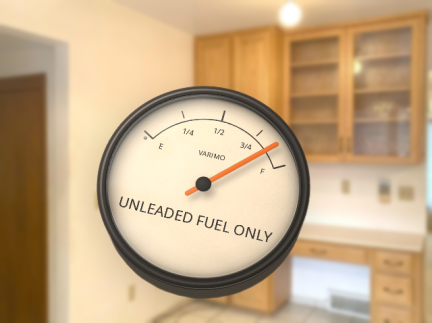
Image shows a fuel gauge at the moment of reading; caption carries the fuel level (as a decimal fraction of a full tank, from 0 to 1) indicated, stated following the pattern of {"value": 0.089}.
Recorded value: {"value": 0.875}
